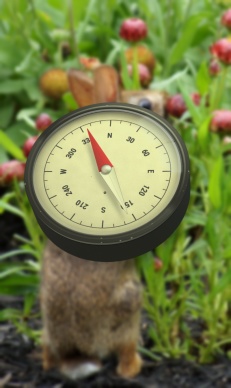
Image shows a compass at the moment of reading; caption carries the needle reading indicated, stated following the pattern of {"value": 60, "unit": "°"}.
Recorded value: {"value": 335, "unit": "°"}
